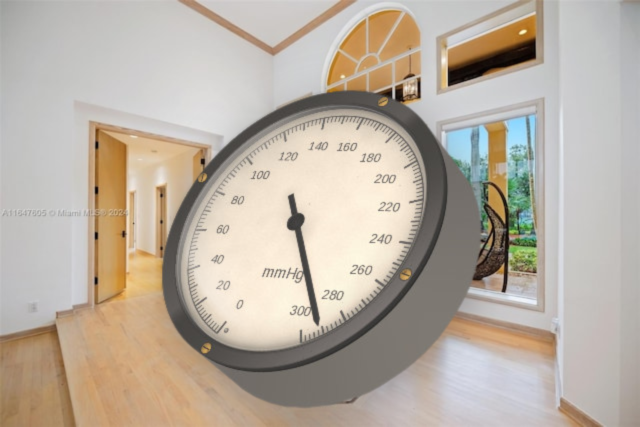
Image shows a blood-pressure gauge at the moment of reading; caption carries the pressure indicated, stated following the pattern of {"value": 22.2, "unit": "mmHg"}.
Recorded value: {"value": 290, "unit": "mmHg"}
